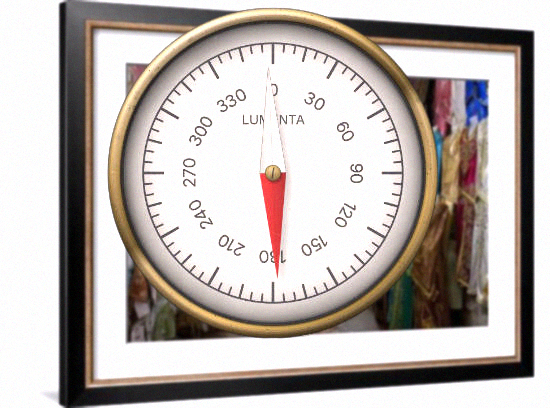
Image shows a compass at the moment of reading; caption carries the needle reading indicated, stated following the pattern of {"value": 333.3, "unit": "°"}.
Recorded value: {"value": 177.5, "unit": "°"}
